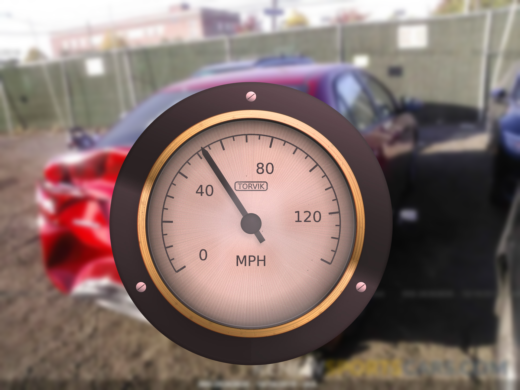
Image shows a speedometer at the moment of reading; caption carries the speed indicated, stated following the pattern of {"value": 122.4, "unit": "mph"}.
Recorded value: {"value": 52.5, "unit": "mph"}
